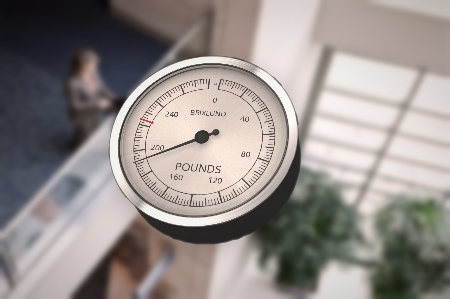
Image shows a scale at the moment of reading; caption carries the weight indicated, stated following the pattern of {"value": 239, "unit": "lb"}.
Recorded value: {"value": 190, "unit": "lb"}
